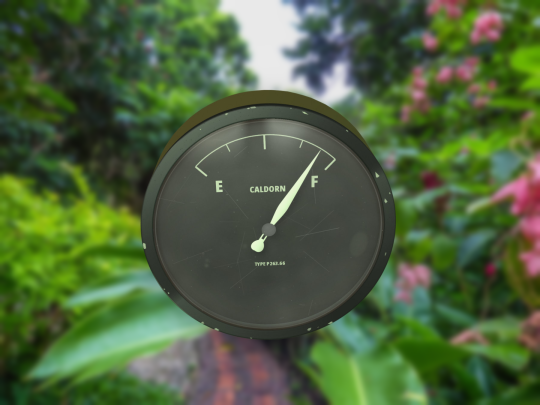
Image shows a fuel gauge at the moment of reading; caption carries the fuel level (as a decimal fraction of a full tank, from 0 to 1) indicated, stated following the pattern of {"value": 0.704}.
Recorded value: {"value": 0.875}
